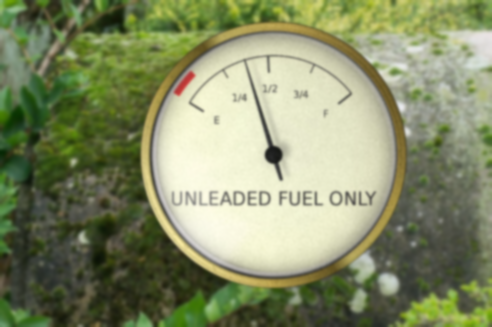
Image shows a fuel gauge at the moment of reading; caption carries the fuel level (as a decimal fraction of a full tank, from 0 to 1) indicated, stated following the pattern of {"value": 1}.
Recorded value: {"value": 0.375}
